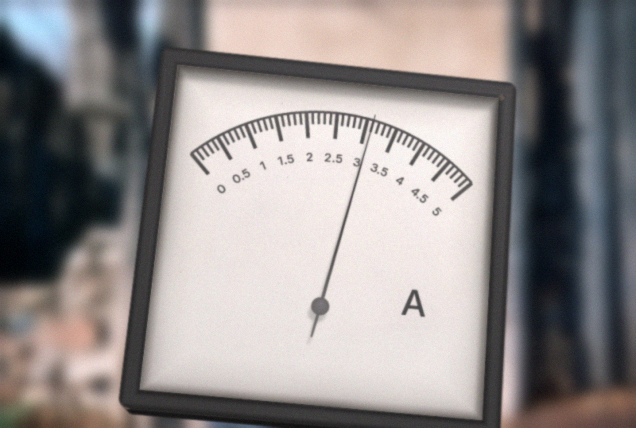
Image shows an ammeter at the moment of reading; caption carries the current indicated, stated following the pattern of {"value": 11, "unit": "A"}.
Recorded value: {"value": 3.1, "unit": "A"}
